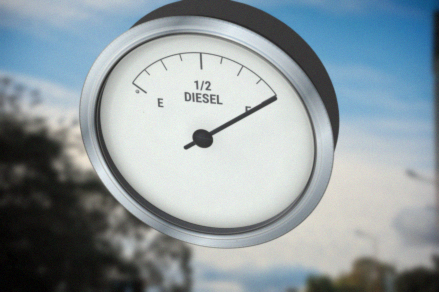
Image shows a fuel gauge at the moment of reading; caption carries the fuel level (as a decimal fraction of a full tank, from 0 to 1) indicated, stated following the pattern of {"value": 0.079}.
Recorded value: {"value": 1}
